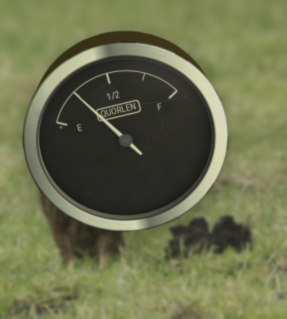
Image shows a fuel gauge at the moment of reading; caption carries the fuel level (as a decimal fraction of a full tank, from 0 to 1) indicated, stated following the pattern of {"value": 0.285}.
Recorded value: {"value": 0.25}
